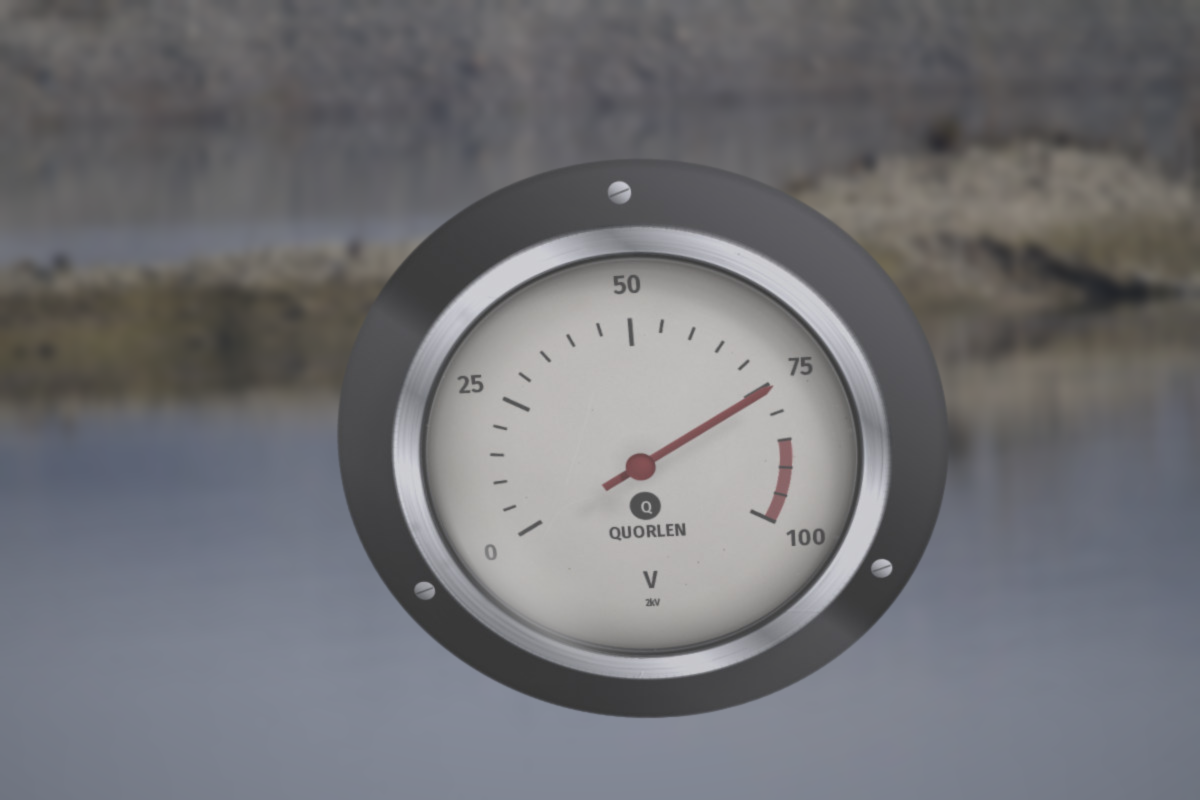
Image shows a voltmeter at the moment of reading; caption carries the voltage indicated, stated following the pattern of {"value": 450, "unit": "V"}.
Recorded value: {"value": 75, "unit": "V"}
